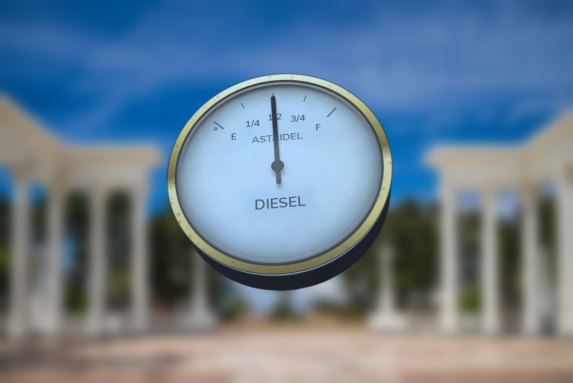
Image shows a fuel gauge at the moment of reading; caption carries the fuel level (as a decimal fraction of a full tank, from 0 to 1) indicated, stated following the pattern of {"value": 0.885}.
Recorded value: {"value": 0.5}
